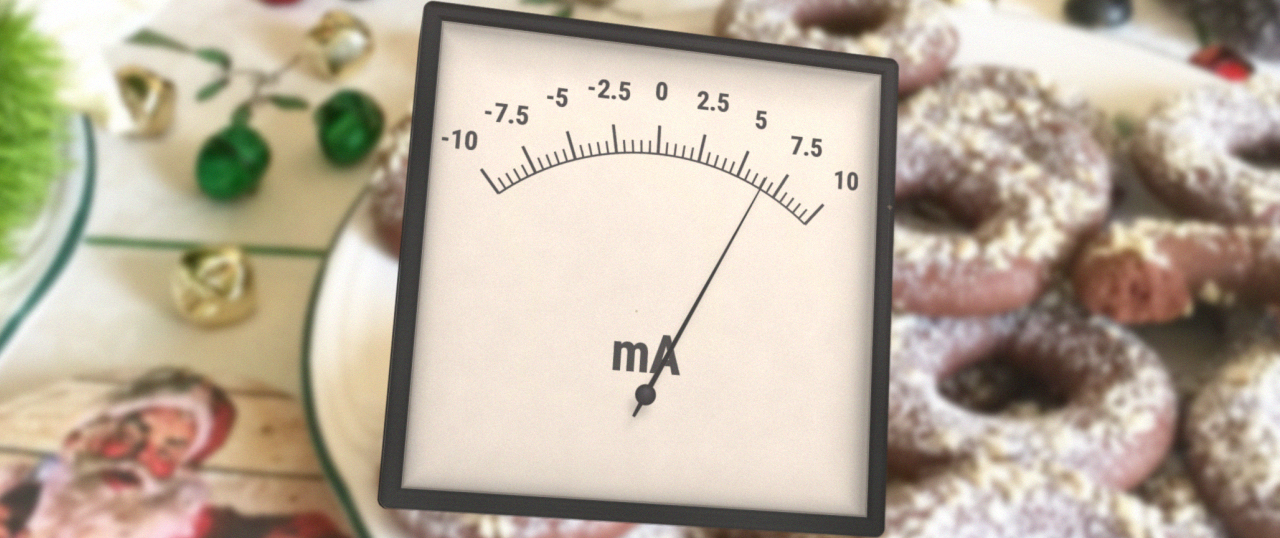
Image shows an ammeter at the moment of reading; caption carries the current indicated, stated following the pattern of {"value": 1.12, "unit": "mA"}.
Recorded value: {"value": 6.5, "unit": "mA"}
